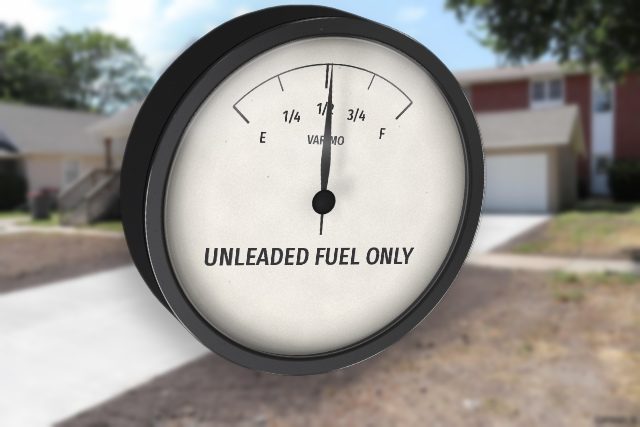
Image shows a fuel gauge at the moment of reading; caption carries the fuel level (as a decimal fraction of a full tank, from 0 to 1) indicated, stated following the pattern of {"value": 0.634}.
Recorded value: {"value": 0.5}
